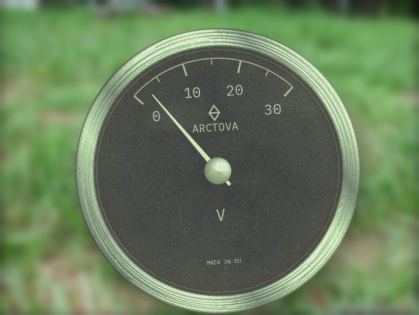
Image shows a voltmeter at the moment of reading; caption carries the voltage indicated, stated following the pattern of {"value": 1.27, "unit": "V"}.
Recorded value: {"value": 2.5, "unit": "V"}
